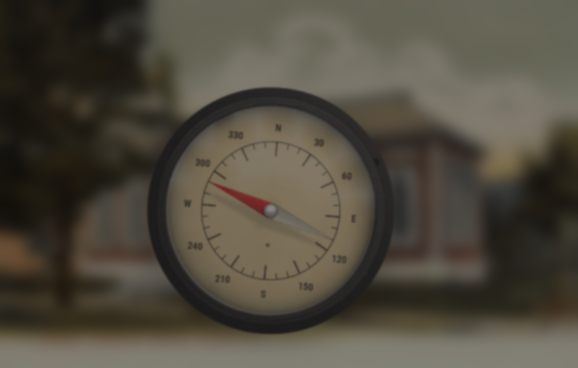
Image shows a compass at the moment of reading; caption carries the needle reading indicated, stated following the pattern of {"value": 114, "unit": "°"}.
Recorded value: {"value": 290, "unit": "°"}
